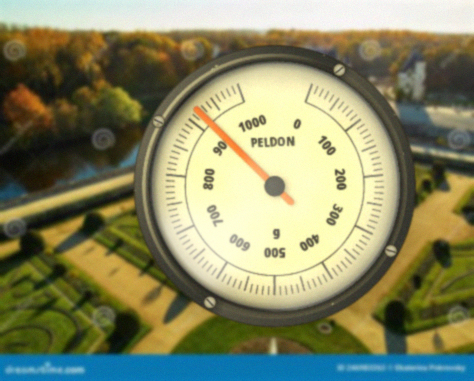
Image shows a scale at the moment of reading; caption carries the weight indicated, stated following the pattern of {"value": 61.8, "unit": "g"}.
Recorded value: {"value": 920, "unit": "g"}
